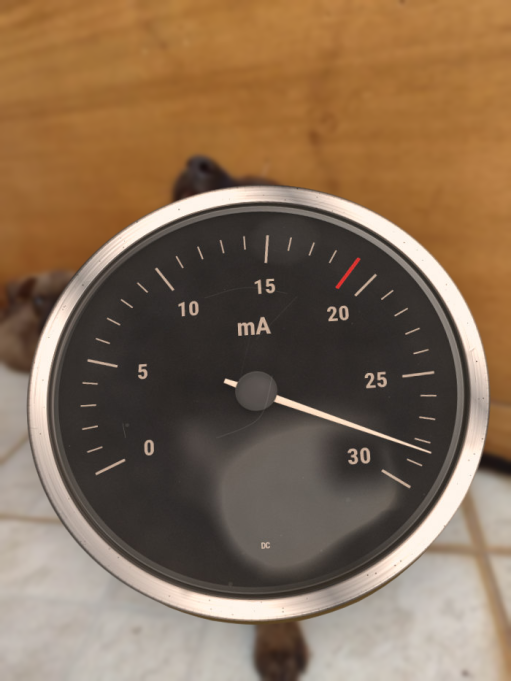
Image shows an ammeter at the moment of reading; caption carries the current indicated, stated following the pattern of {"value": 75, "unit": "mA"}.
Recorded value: {"value": 28.5, "unit": "mA"}
